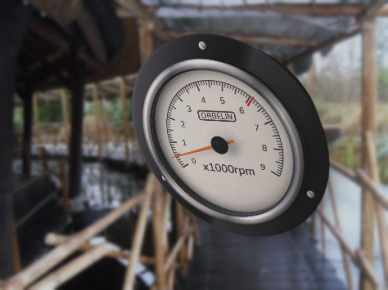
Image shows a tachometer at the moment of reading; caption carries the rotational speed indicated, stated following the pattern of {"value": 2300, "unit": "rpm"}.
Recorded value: {"value": 500, "unit": "rpm"}
